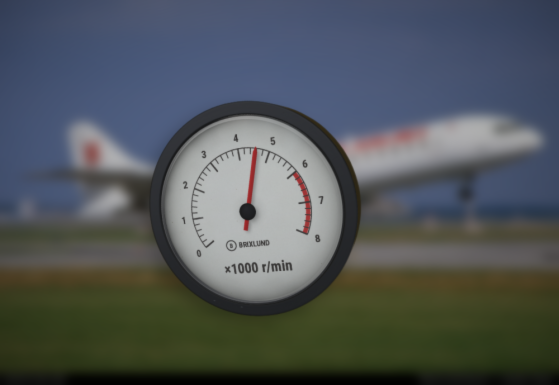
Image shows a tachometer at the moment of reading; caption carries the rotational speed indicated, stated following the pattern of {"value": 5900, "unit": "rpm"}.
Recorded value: {"value": 4600, "unit": "rpm"}
